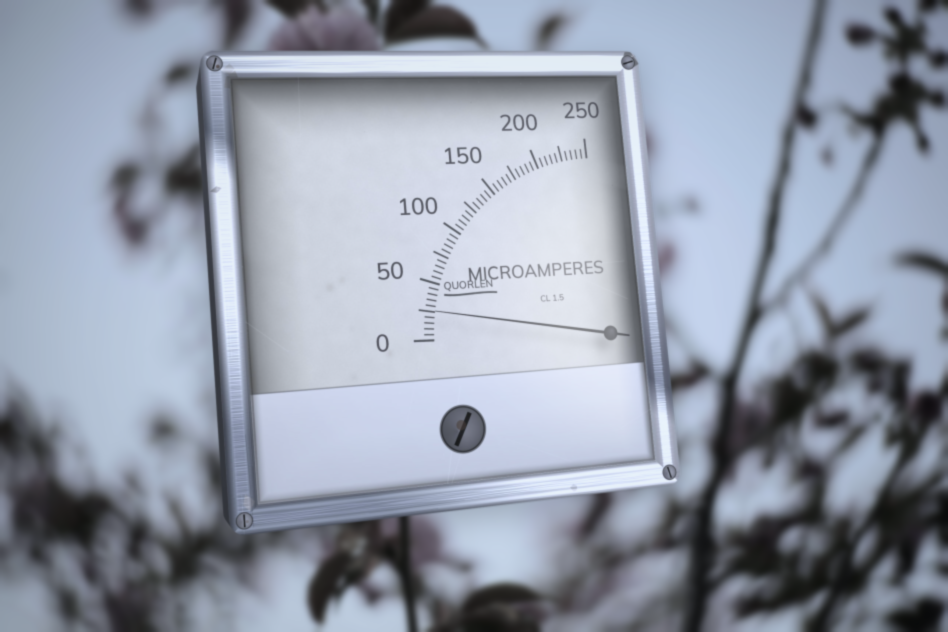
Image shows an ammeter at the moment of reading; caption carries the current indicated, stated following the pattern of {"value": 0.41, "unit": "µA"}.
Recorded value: {"value": 25, "unit": "µA"}
